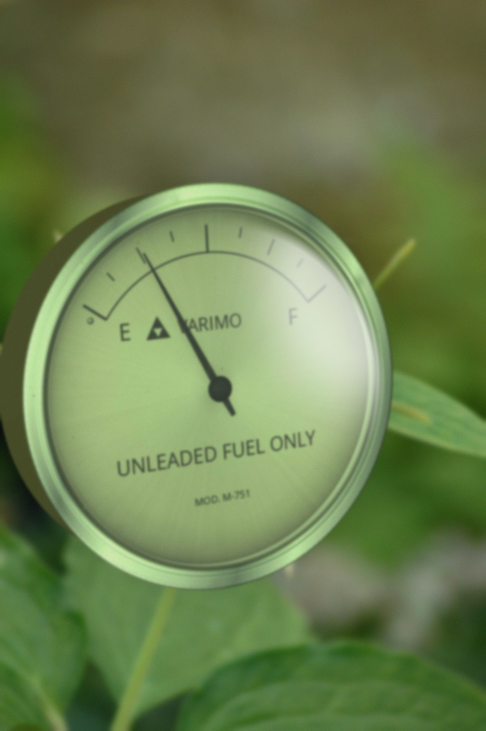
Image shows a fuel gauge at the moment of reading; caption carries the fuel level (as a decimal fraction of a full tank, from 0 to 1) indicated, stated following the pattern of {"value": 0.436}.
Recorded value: {"value": 0.25}
